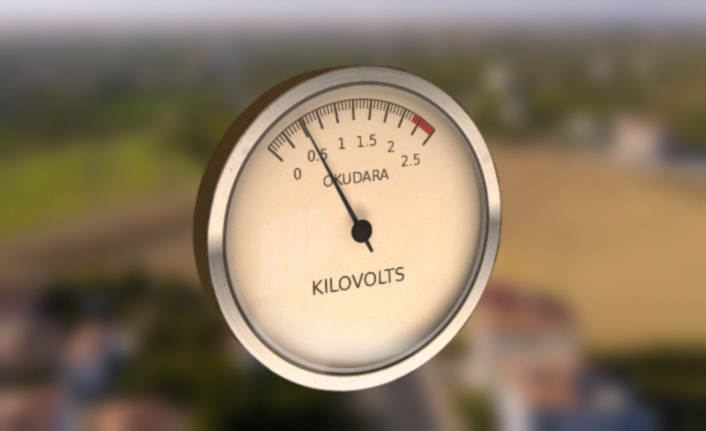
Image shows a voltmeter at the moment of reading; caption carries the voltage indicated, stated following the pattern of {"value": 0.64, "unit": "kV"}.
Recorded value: {"value": 0.5, "unit": "kV"}
